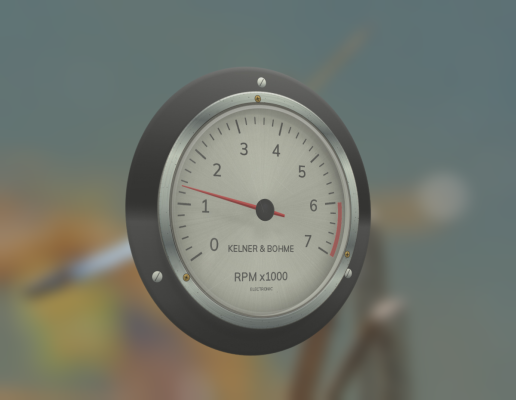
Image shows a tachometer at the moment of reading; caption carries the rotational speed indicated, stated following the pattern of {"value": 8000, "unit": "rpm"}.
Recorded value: {"value": 1300, "unit": "rpm"}
